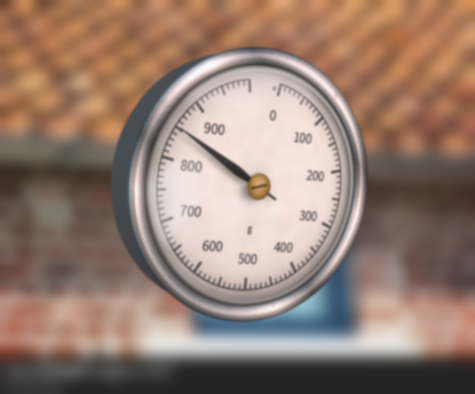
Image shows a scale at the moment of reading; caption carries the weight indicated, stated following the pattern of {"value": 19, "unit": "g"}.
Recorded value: {"value": 850, "unit": "g"}
